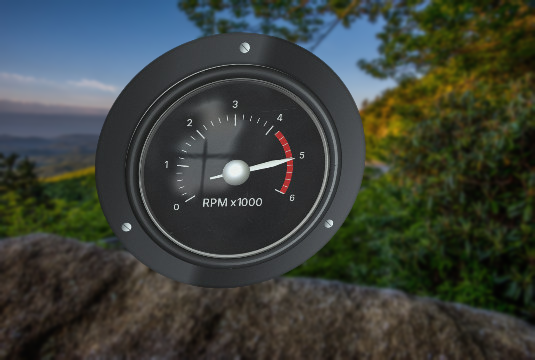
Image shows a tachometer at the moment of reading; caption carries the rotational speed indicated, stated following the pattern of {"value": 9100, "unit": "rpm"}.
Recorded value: {"value": 5000, "unit": "rpm"}
